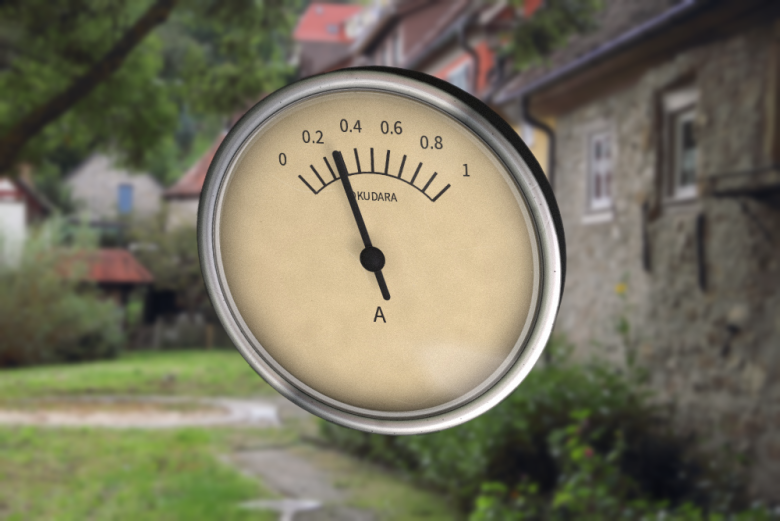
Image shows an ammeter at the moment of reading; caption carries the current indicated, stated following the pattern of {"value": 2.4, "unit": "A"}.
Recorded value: {"value": 0.3, "unit": "A"}
